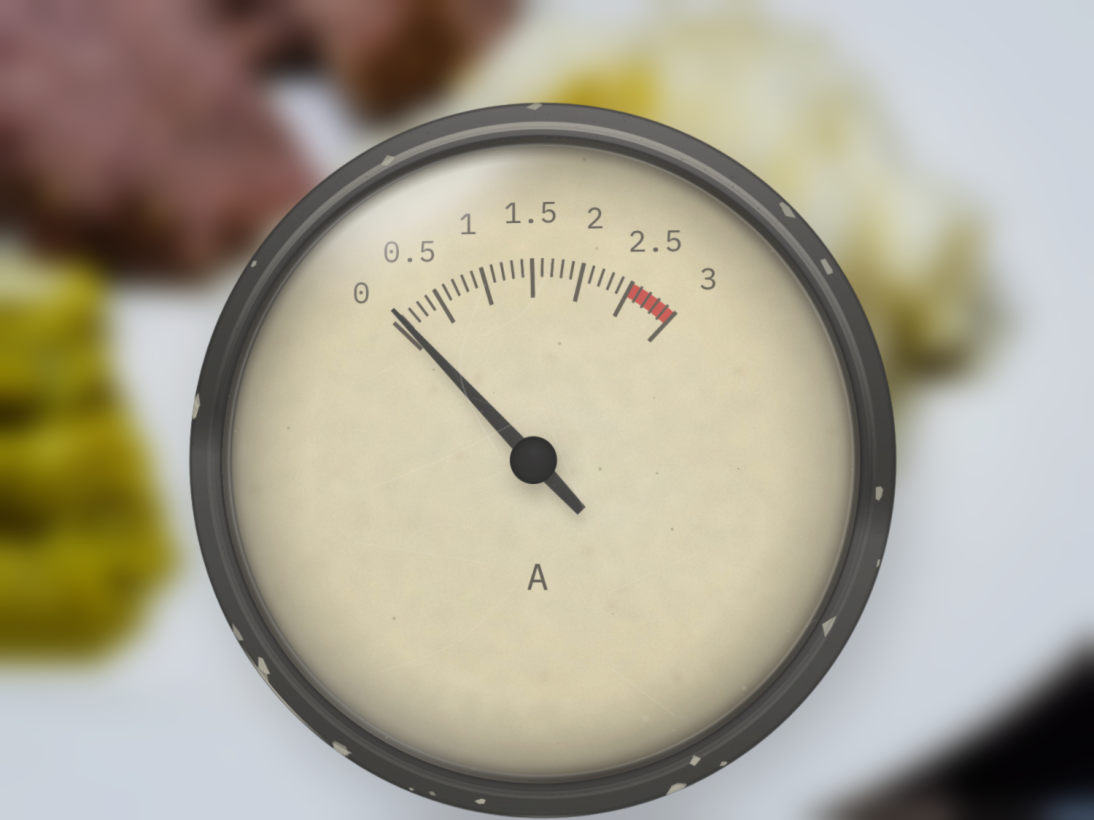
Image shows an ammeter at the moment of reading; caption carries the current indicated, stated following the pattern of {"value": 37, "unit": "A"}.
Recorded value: {"value": 0.1, "unit": "A"}
